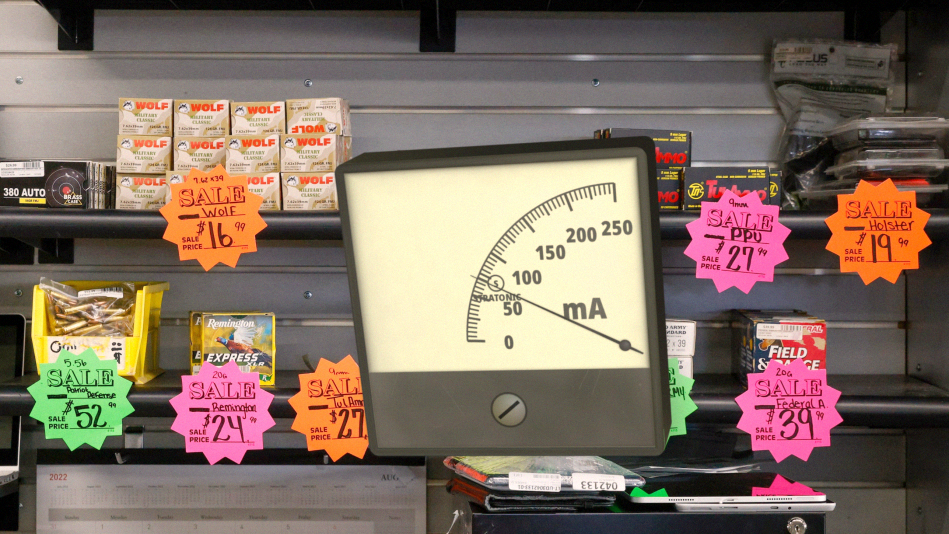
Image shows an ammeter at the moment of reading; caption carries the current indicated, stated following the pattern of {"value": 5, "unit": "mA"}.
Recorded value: {"value": 70, "unit": "mA"}
